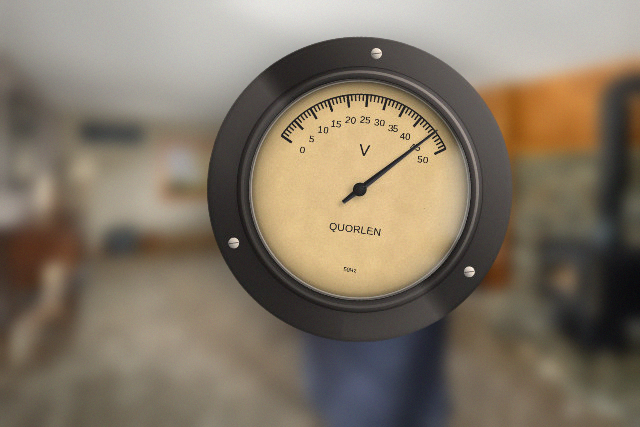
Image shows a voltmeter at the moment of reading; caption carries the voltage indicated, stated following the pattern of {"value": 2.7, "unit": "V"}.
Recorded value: {"value": 45, "unit": "V"}
